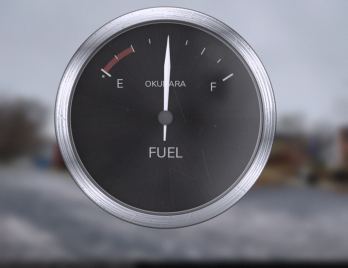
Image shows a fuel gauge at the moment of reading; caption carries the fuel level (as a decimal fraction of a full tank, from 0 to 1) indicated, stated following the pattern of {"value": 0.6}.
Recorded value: {"value": 0.5}
